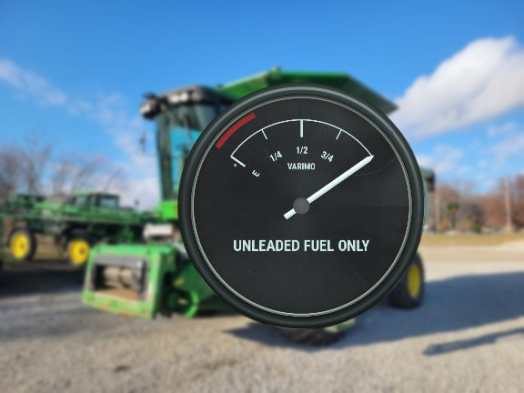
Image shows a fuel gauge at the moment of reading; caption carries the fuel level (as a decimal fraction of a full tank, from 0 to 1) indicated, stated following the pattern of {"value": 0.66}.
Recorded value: {"value": 1}
